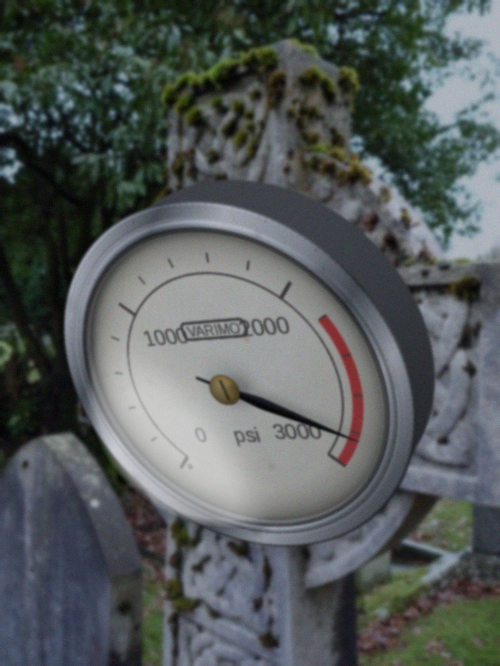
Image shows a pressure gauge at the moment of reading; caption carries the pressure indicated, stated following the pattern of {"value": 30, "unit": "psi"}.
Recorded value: {"value": 2800, "unit": "psi"}
